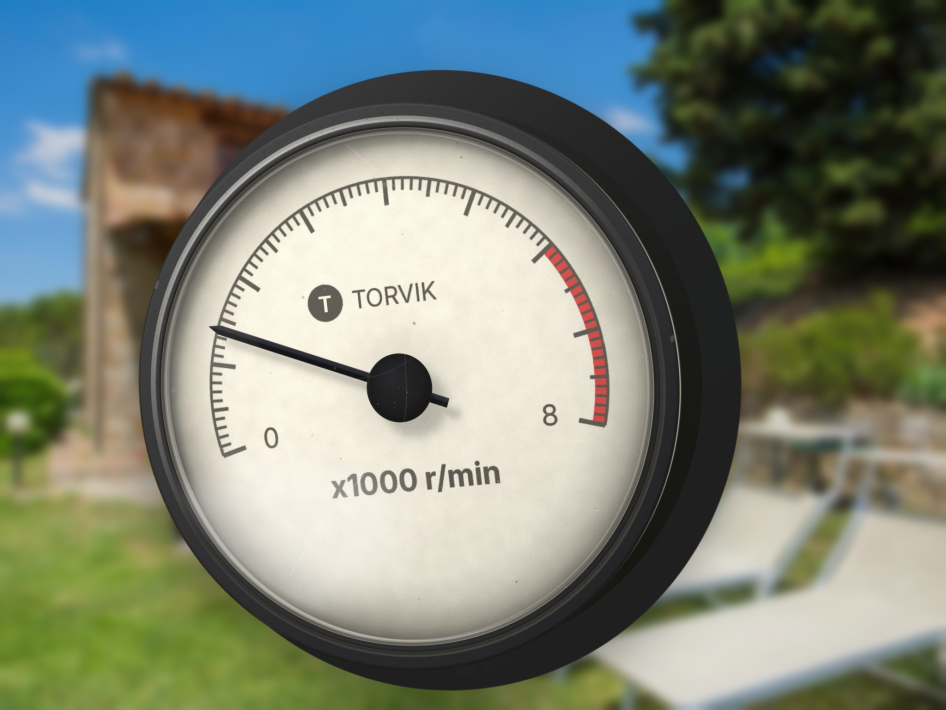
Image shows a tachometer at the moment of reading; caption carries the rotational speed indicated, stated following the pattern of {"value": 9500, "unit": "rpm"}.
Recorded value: {"value": 1400, "unit": "rpm"}
